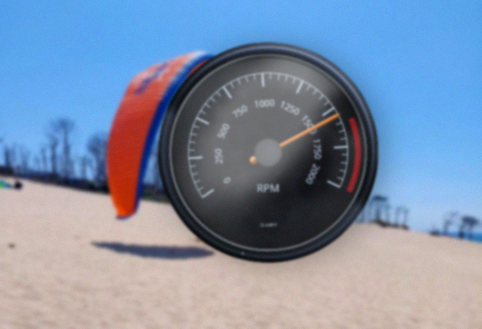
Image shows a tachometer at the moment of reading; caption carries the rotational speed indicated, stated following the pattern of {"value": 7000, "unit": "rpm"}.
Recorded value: {"value": 1550, "unit": "rpm"}
